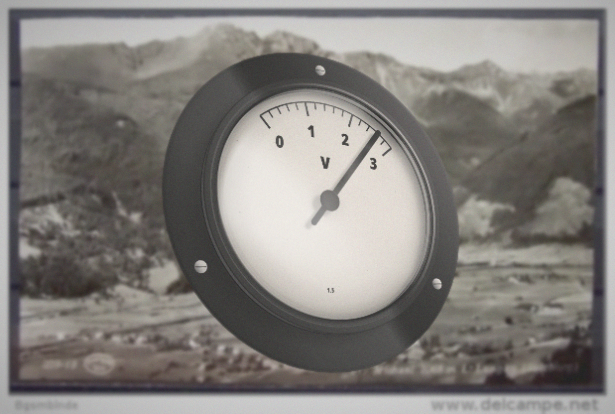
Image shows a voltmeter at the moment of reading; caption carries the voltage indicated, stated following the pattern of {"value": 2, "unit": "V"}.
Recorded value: {"value": 2.6, "unit": "V"}
